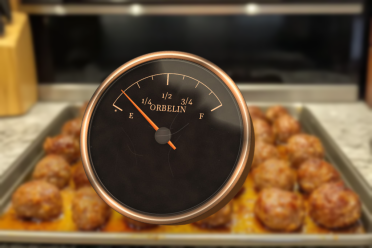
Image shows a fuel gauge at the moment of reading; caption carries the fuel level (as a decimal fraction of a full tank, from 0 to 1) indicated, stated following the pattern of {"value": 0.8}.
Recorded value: {"value": 0.125}
